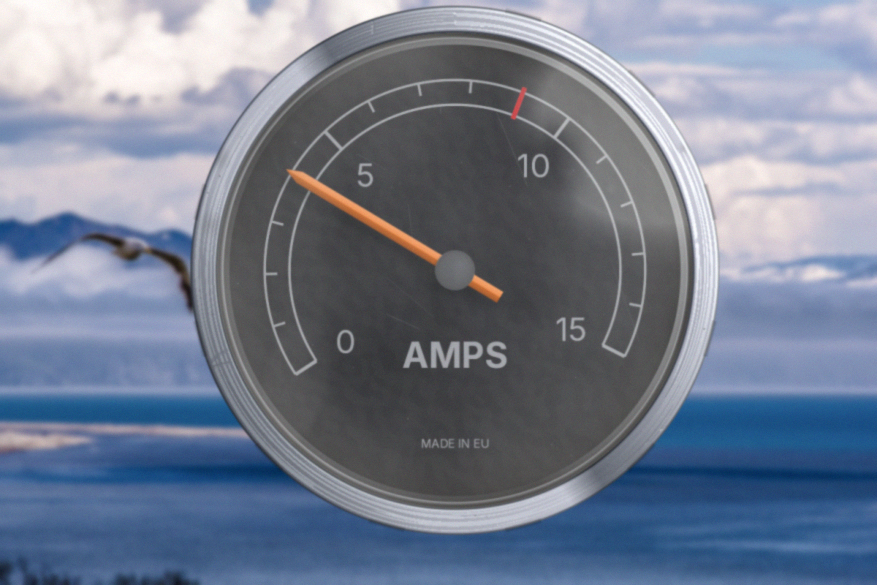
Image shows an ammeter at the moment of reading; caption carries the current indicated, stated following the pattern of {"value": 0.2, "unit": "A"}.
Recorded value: {"value": 4, "unit": "A"}
